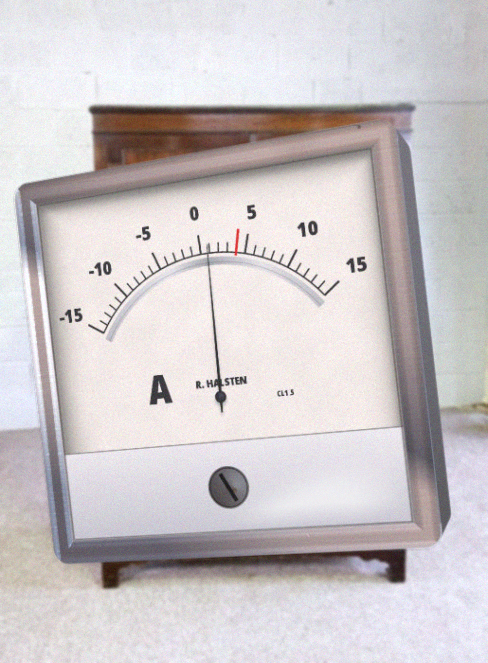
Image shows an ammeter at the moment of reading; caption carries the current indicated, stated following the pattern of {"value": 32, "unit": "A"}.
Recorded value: {"value": 1, "unit": "A"}
